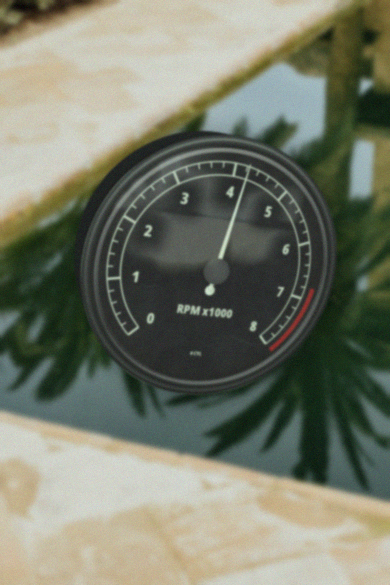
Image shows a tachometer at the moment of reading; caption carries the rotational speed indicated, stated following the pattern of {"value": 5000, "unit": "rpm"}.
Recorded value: {"value": 4200, "unit": "rpm"}
